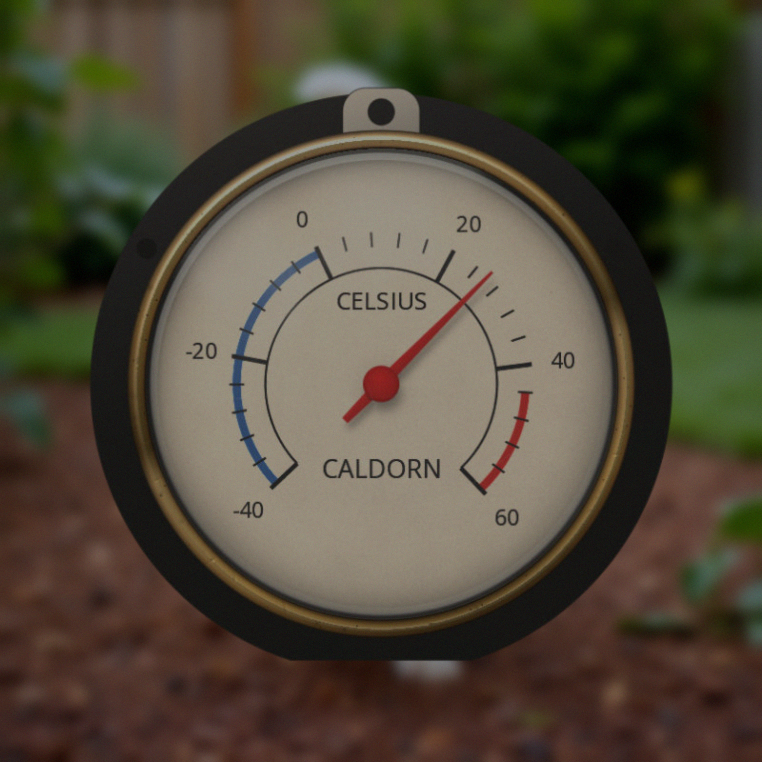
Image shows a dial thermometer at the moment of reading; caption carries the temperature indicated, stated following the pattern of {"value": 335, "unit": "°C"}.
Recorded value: {"value": 26, "unit": "°C"}
